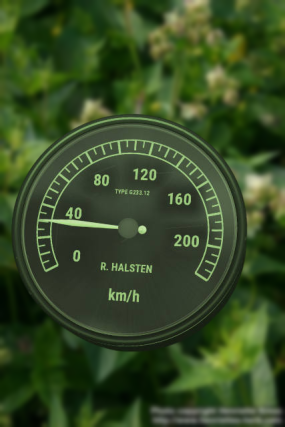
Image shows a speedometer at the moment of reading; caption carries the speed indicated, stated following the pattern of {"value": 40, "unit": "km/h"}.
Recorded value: {"value": 30, "unit": "km/h"}
